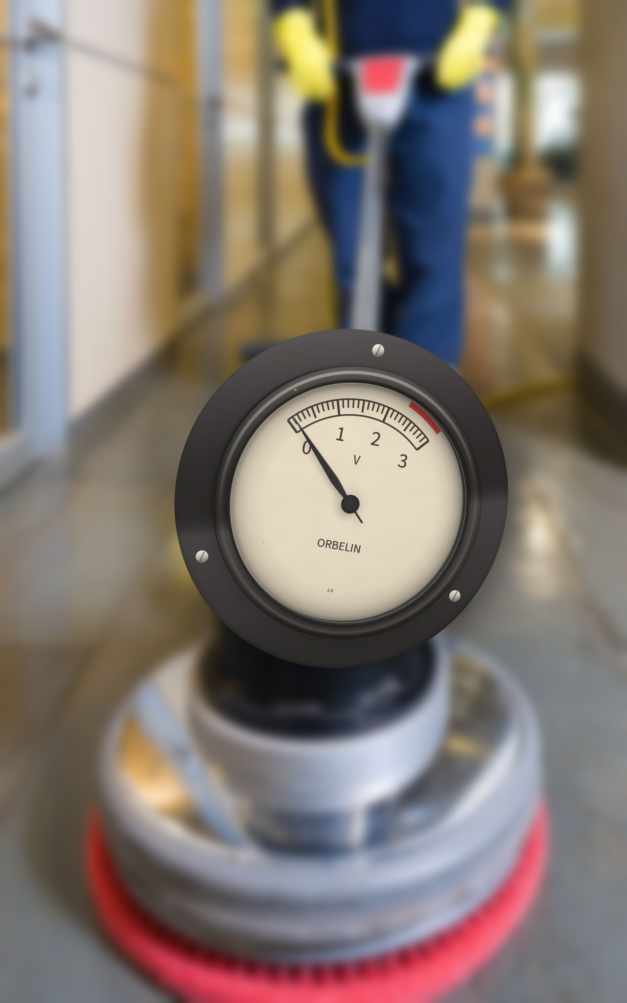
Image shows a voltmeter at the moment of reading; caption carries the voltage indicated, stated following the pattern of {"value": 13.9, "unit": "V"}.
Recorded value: {"value": 0.1, "unit": "V"}
